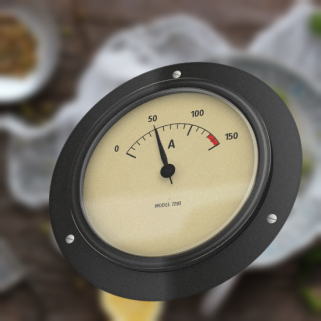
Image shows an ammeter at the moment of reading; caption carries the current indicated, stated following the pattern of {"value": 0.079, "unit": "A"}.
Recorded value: {"value": 50, "unit": "A"}
